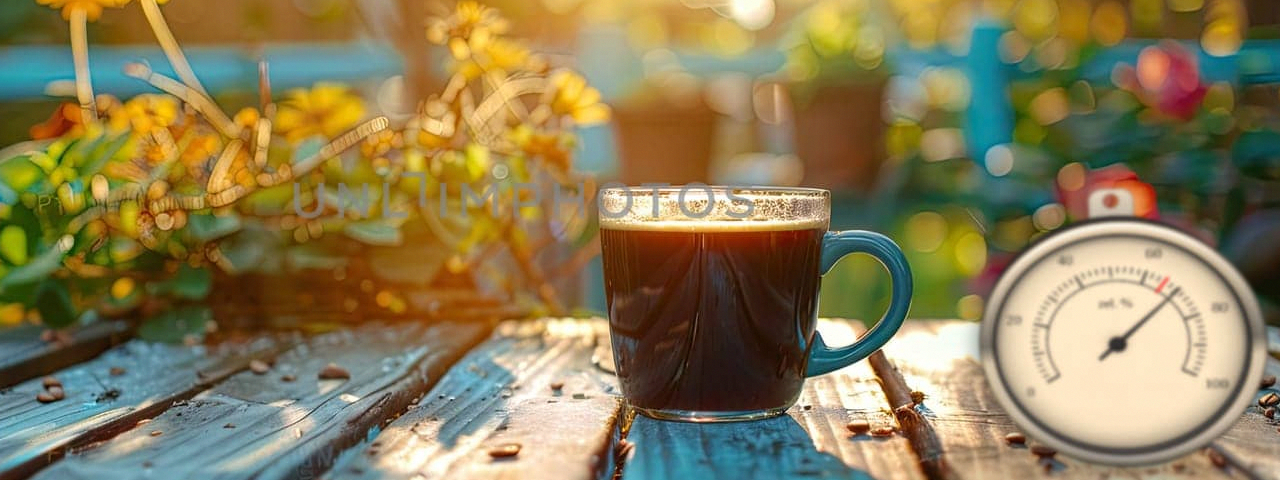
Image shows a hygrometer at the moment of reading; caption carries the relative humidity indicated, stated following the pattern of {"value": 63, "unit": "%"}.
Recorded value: {"value": 70, "unit": "%"}
